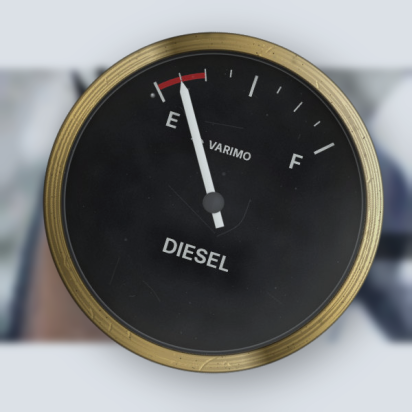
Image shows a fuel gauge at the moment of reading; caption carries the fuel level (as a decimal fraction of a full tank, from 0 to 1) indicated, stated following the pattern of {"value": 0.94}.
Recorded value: {"value": 0.125}
